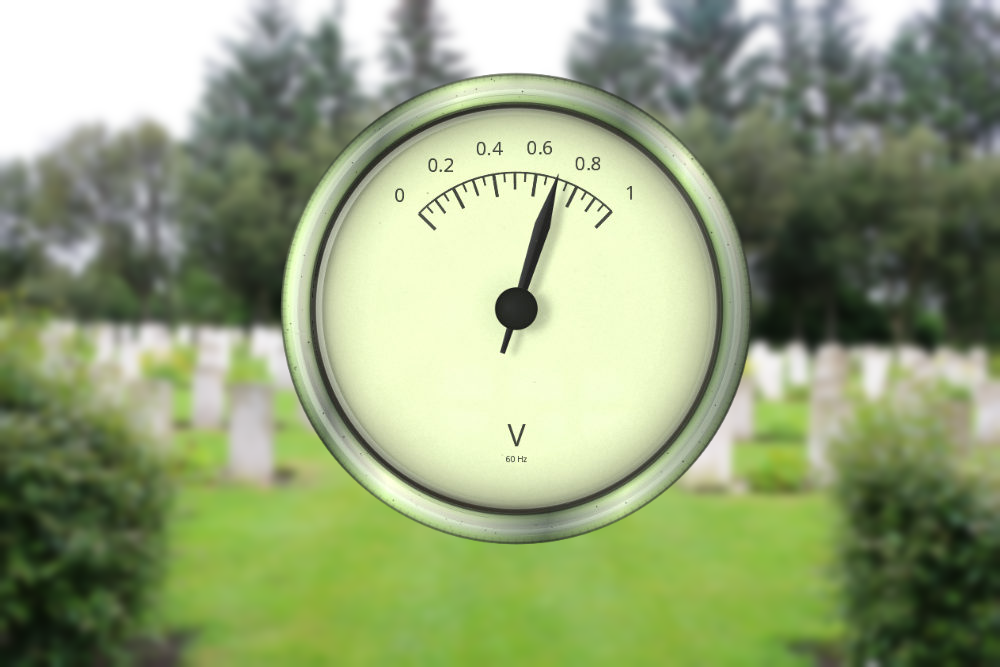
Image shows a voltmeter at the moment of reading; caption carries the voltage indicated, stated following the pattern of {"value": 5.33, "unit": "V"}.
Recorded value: {"value": 0.7, "unit": "V"}
